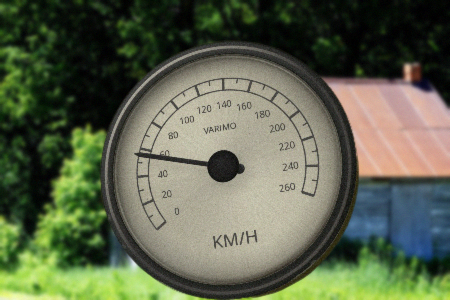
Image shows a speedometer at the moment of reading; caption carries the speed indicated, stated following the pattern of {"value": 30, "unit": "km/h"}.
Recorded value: {"value": 55, "unit": "km/h"}
